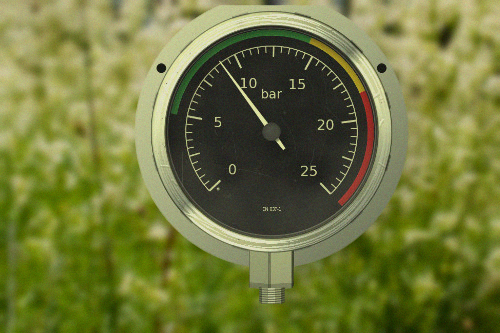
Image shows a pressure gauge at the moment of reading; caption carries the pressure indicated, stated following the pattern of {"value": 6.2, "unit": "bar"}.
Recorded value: {"value": 9, "unit": "bar"}
